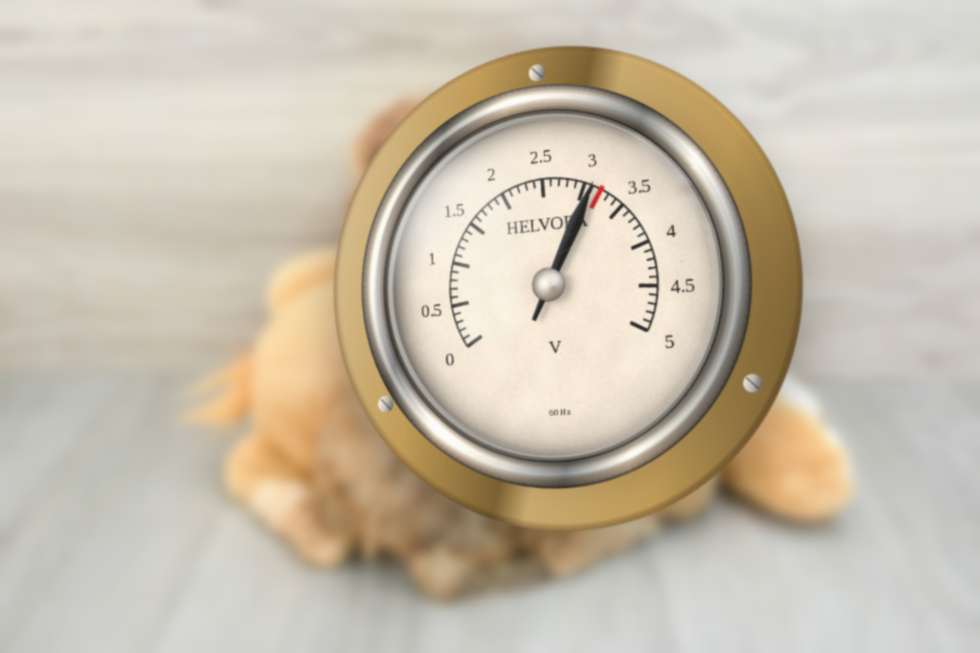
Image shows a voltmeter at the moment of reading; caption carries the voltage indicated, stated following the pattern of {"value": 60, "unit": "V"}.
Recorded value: {"value": 3.1, "unit": "V"}
